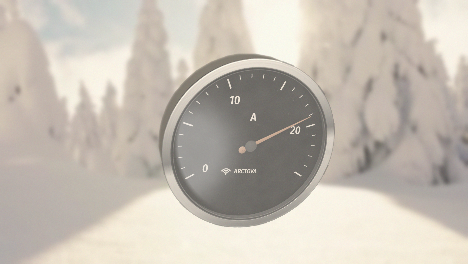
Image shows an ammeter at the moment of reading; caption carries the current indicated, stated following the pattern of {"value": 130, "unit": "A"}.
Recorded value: {"value": 19, "unit": "A"}
